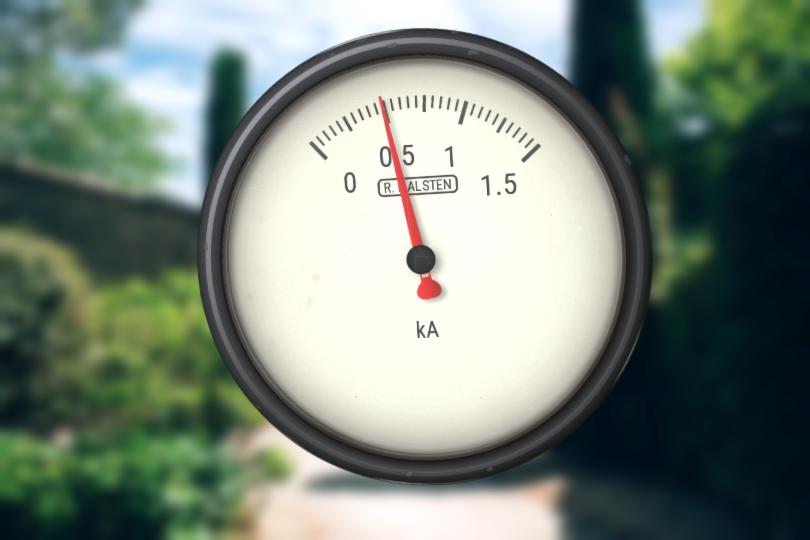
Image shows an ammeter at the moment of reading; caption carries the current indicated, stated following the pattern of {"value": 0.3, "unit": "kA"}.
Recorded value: {"value": 0.5, "unit": "kA"}
